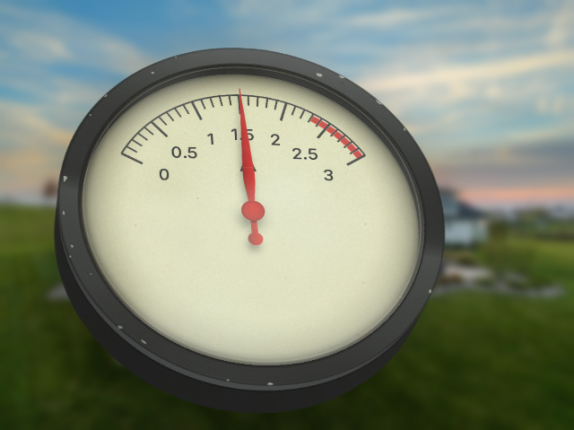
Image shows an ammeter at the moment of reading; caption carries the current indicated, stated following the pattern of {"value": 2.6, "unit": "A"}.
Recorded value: {"value": 1.5, "unit": "A"}
